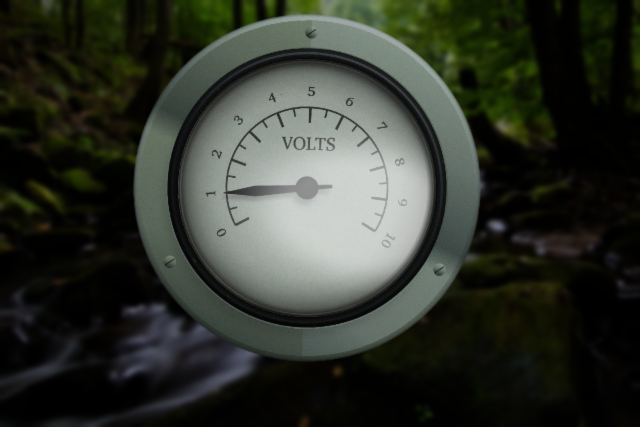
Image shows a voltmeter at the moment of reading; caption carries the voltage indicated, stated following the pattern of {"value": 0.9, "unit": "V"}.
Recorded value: {"value": 1, "unit": "V"}
